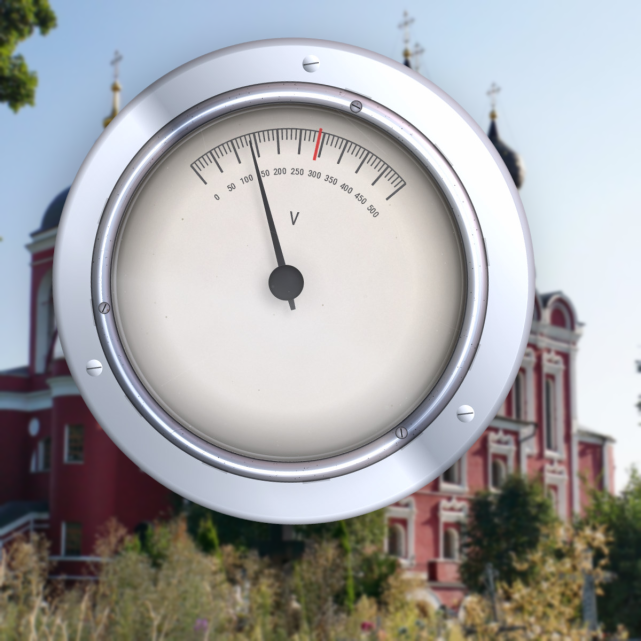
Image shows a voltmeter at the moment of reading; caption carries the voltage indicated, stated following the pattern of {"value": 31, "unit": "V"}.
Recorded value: {"value": 140, "unit": "V"}
